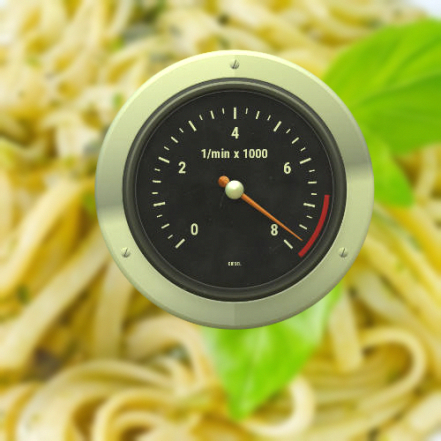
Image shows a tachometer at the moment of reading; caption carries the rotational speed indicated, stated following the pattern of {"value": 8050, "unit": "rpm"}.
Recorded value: {"value": 7750, "unit": "rpm"}
